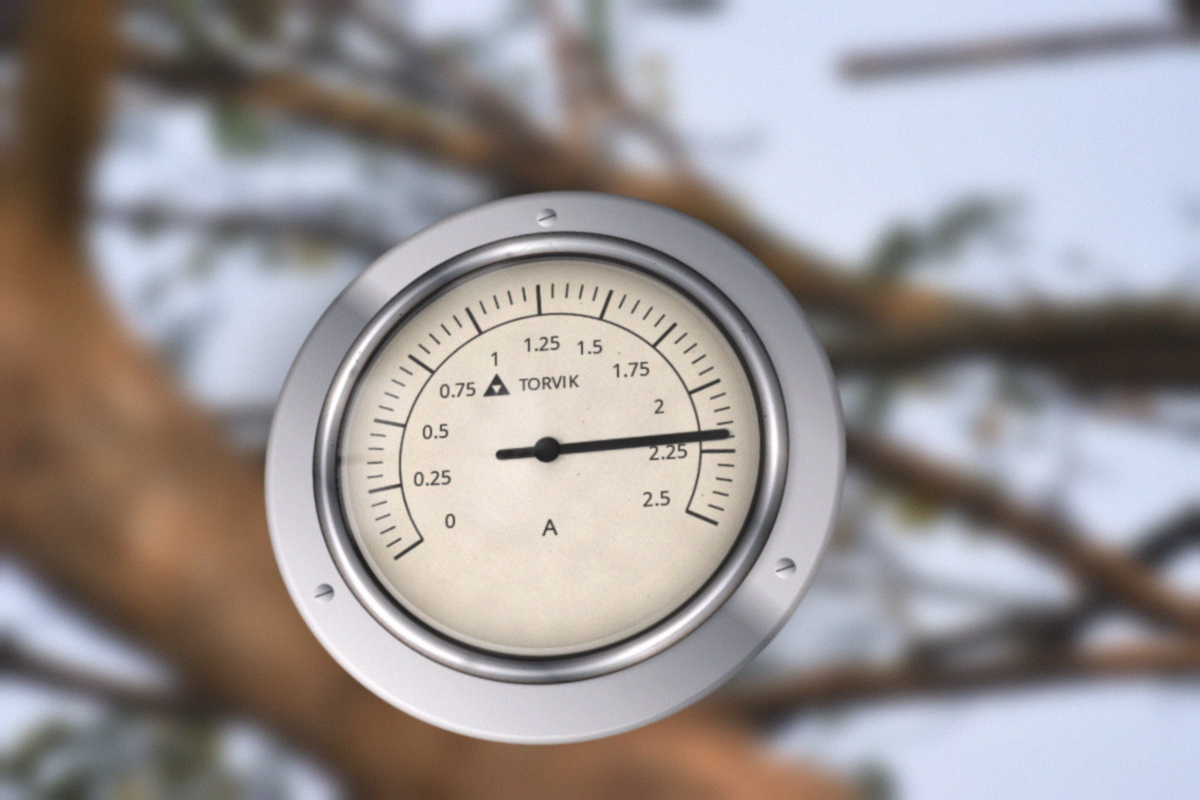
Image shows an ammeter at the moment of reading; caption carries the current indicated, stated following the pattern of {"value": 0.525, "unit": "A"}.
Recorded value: {"value": 2.2, "unit": "A"}
